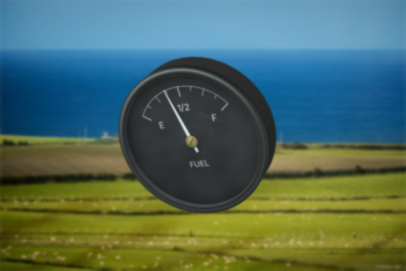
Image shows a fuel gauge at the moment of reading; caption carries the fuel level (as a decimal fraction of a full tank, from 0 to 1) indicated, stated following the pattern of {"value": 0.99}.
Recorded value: {"value": 0.375}
